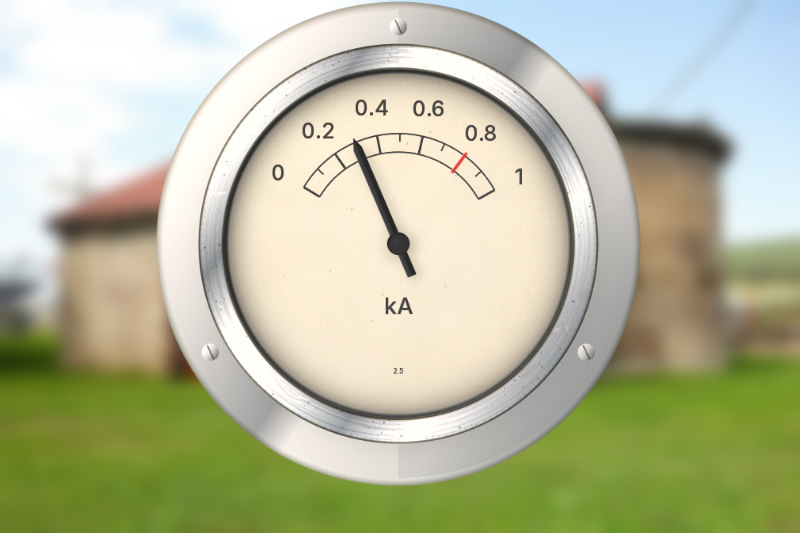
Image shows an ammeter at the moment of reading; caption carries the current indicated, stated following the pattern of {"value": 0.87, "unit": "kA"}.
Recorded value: {"value": 0.3, "unit": "kA"}
